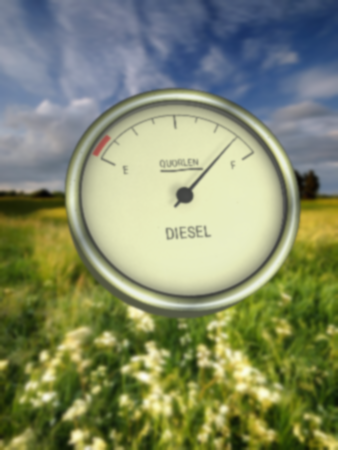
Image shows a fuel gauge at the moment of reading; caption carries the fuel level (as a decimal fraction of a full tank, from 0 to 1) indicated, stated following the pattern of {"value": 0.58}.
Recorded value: {"value": 0.875}
